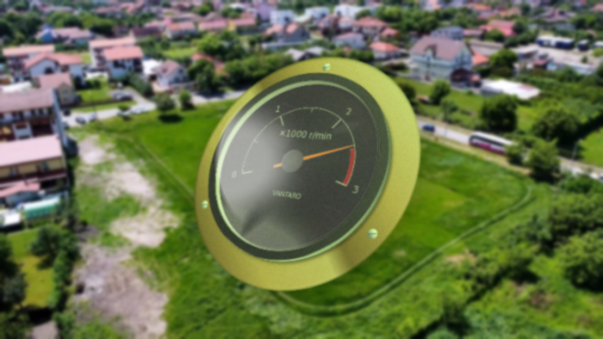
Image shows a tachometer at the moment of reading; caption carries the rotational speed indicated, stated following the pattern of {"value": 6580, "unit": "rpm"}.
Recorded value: {"value": 2500, "unit": "rpm"}
